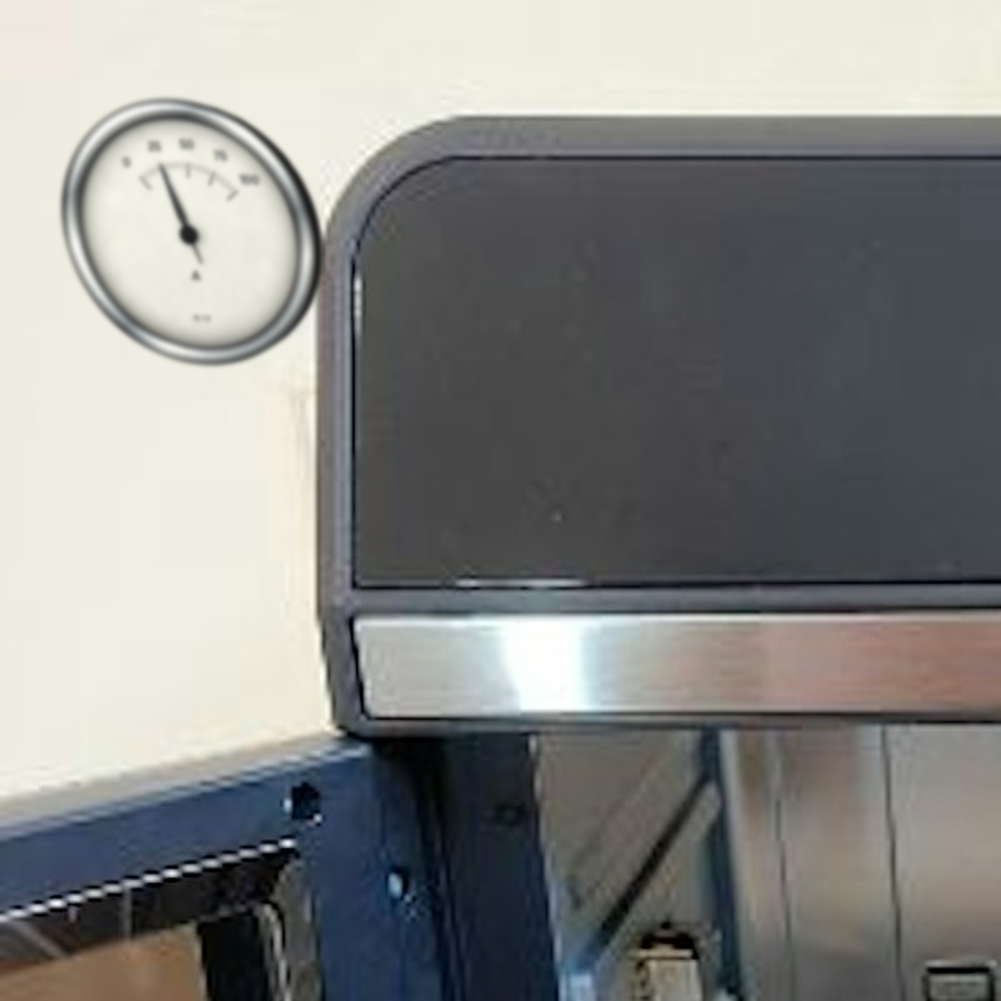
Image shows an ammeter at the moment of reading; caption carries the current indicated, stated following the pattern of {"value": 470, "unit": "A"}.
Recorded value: {"value": 25, "unit": "A"}
